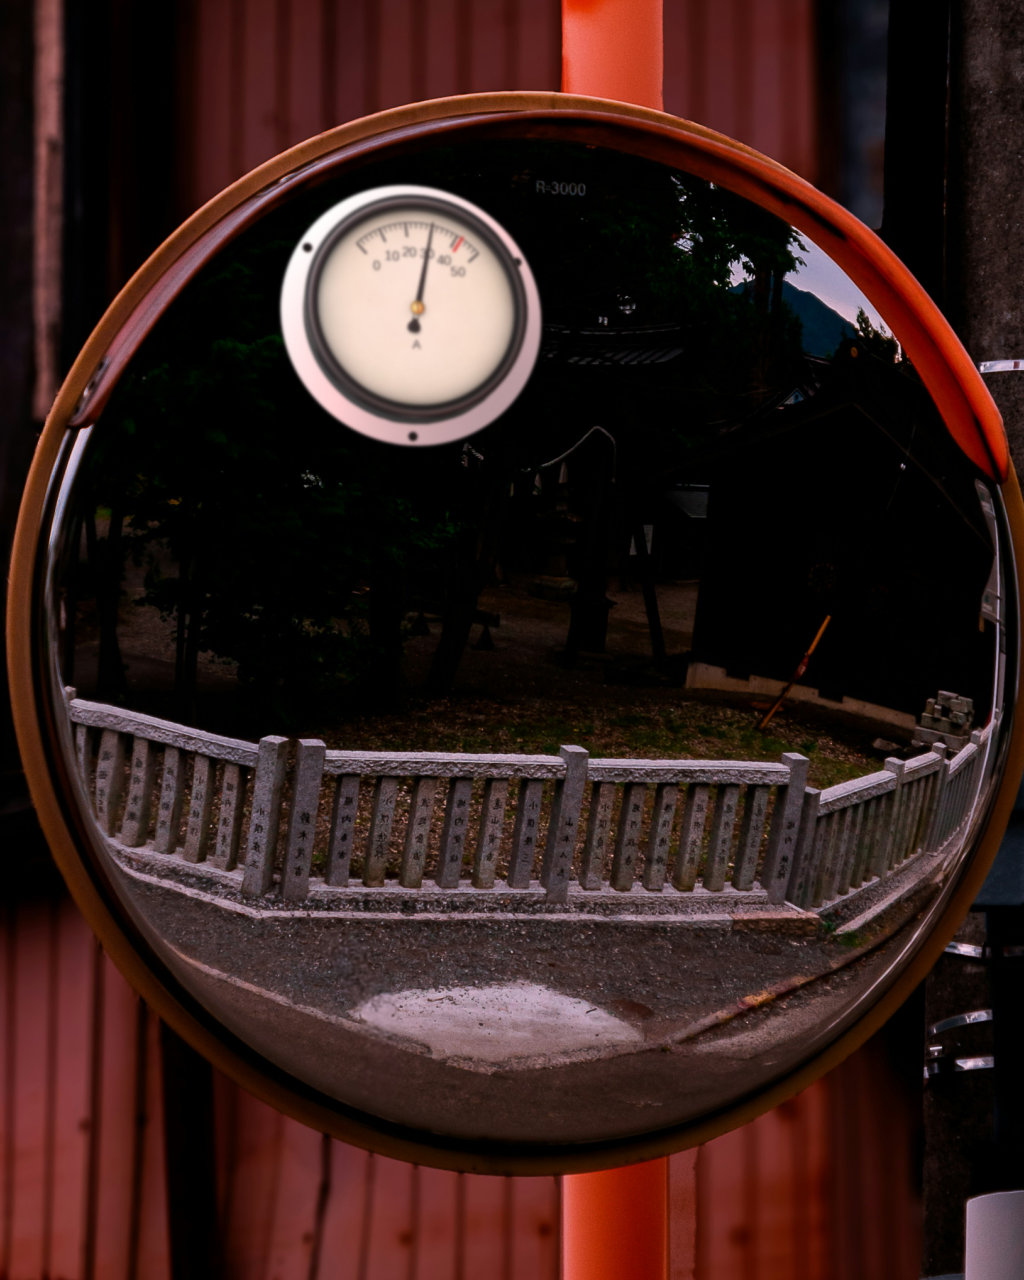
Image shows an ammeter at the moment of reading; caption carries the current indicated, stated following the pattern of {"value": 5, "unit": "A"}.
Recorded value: {"value": 30, "unit": "A"}
